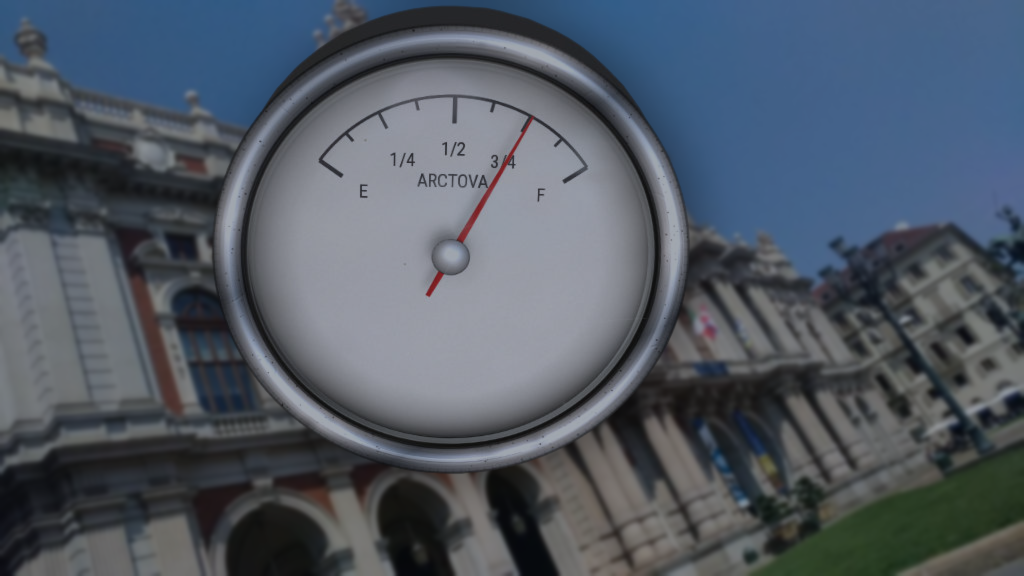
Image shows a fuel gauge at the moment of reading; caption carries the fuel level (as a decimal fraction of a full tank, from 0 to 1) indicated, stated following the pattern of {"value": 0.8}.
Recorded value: {"value": 0.75}
